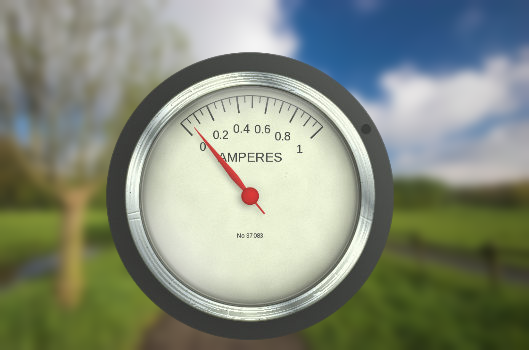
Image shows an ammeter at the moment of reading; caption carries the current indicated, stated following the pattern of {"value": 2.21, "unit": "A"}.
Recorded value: {"value": 0.05, "unit": "A"}
